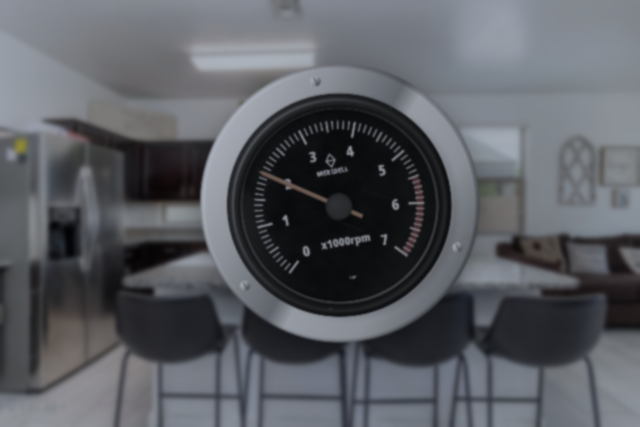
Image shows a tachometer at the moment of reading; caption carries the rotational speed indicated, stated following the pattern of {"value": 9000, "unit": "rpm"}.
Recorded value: {"value": 2000, "unit": "rpm"}
